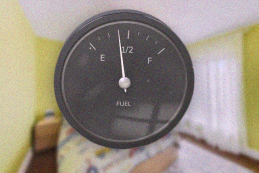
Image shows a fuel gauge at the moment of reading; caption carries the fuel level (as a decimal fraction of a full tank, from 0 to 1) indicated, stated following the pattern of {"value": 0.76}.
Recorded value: {"value": 0.375}
